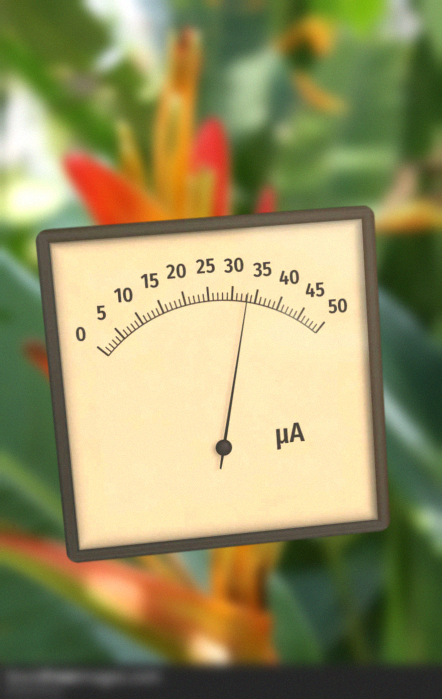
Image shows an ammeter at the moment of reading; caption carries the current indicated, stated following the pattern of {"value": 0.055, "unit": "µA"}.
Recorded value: {"value": 33, "unit": "µA"}
